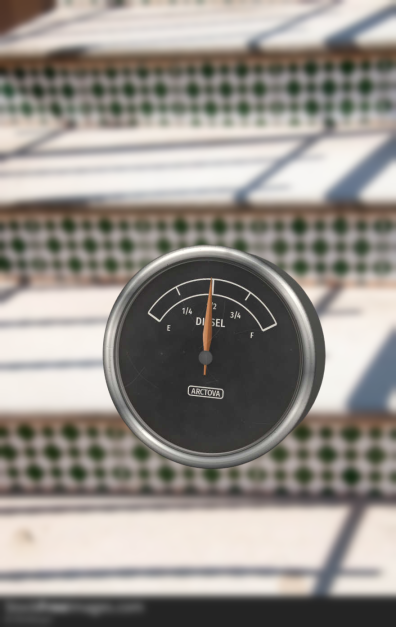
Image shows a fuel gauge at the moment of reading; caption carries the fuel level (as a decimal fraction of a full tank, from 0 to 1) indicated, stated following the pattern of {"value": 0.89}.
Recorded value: {"value": 0.5}
